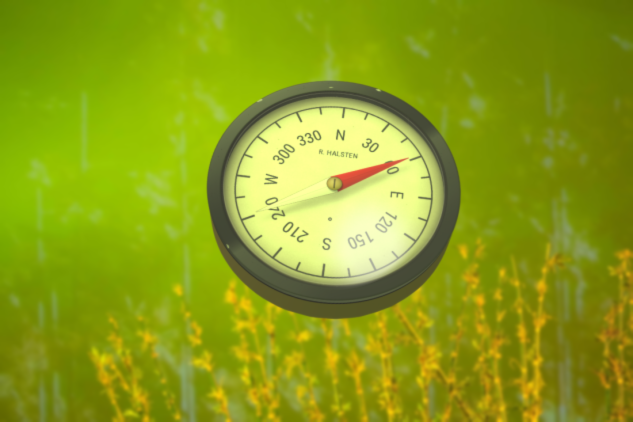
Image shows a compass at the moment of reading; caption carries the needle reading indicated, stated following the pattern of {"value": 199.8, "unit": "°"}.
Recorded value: {"value": 60, "unit": "°"}
